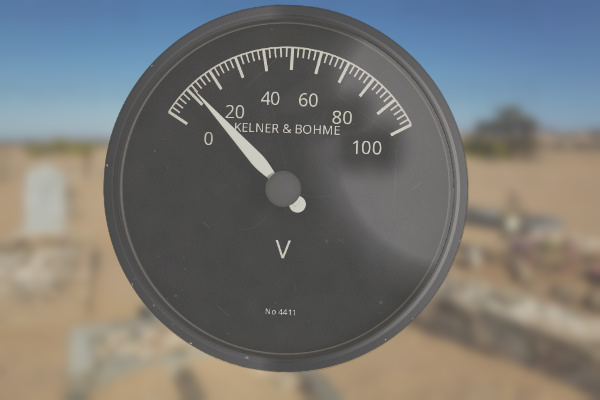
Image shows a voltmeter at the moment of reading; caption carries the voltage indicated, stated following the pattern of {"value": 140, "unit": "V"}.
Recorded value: {"value": 12, "unit": "V"}
